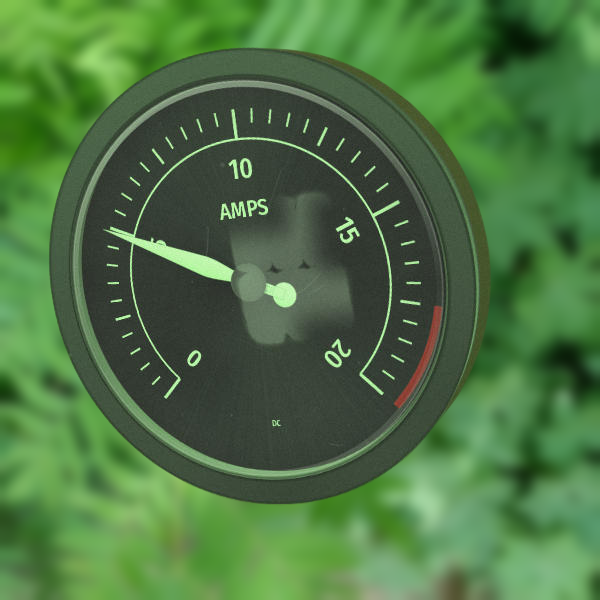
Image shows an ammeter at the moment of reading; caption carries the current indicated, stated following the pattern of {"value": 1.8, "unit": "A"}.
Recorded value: {"value": 5, "unit": "A"}
